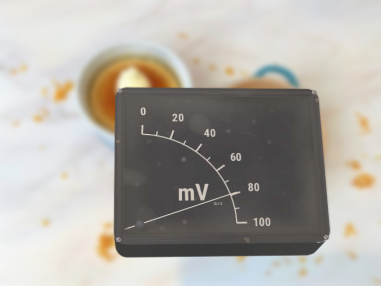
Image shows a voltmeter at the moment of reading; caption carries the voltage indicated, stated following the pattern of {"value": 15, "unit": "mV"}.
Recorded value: {"value": 80, "unit": "mV"}
